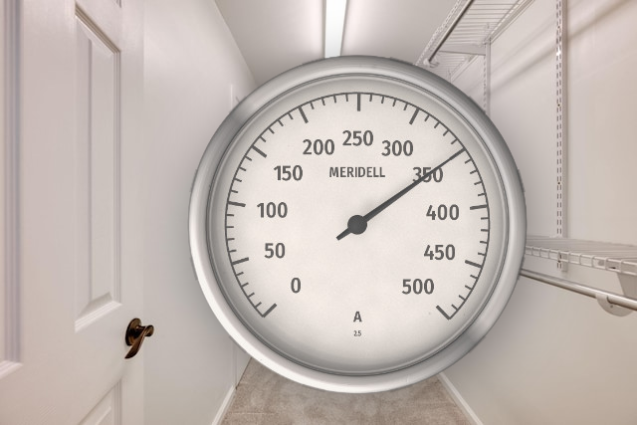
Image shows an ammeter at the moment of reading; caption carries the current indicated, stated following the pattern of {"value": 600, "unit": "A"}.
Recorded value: {"value": 350, "unit": "A"}
